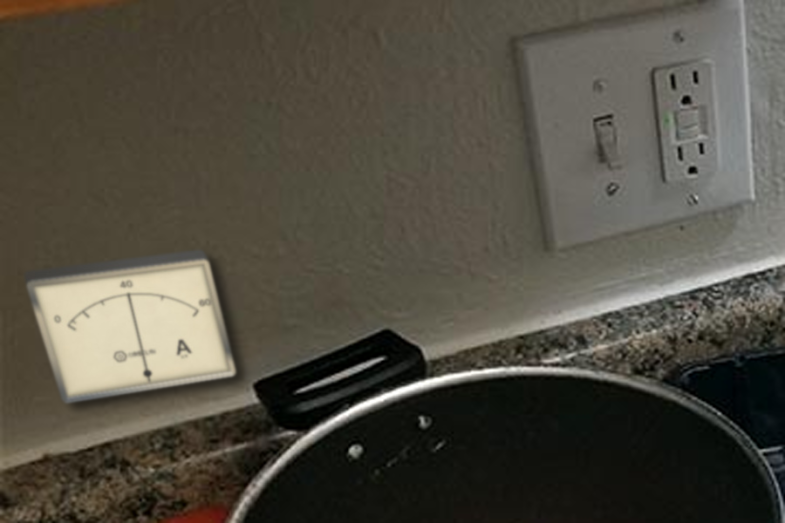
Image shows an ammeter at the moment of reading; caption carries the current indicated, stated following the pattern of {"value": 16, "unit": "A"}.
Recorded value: {"value": 40, "unit": "A"}
